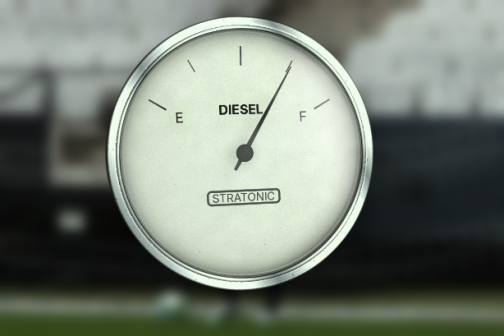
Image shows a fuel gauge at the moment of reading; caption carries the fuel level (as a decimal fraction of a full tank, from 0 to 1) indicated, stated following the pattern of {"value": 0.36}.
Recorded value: {"value": 0.75}
